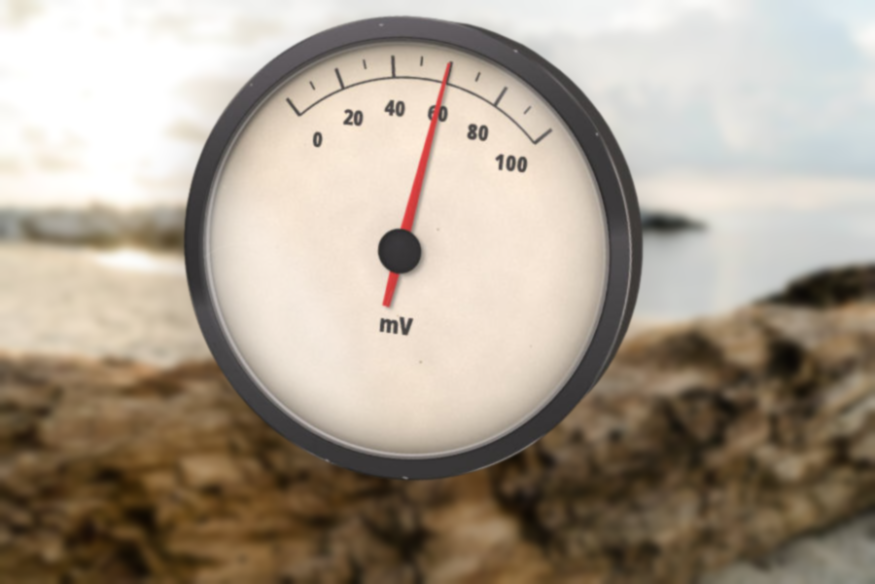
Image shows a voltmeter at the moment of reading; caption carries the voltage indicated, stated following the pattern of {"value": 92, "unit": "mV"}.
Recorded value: {"value": 60, "unit": "mV"}
